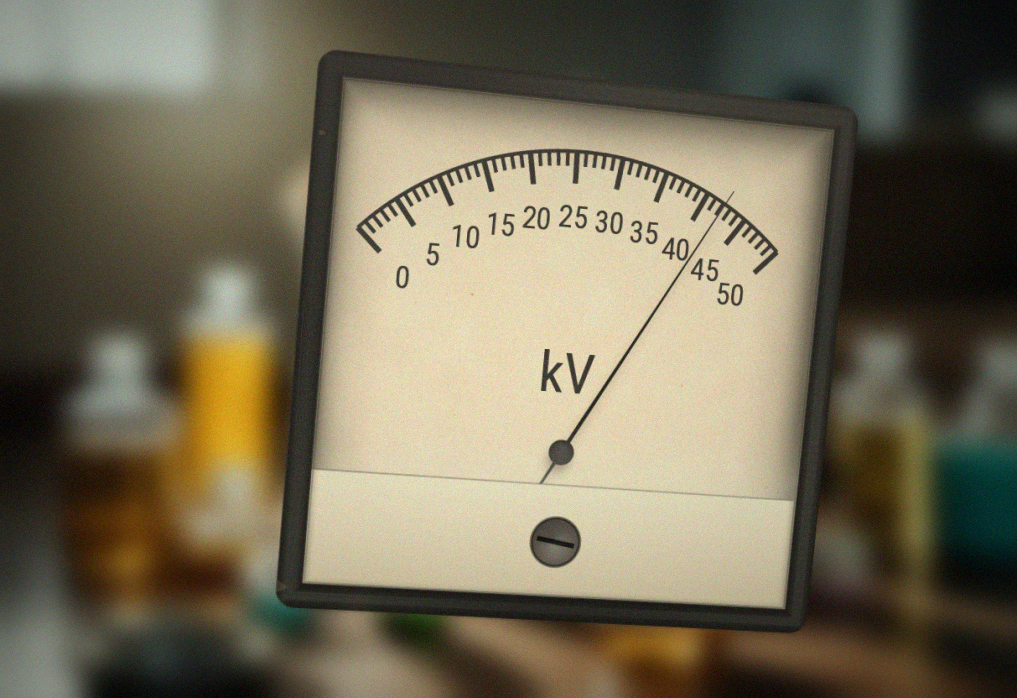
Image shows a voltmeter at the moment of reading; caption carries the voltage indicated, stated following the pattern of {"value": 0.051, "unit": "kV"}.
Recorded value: {"value": 42, "unit": "kV"}
